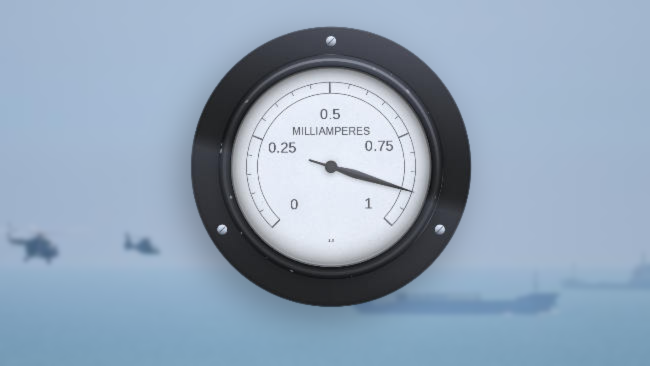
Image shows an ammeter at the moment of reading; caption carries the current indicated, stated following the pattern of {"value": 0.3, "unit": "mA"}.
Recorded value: {"value": 0.9, "unit": "mA"}
